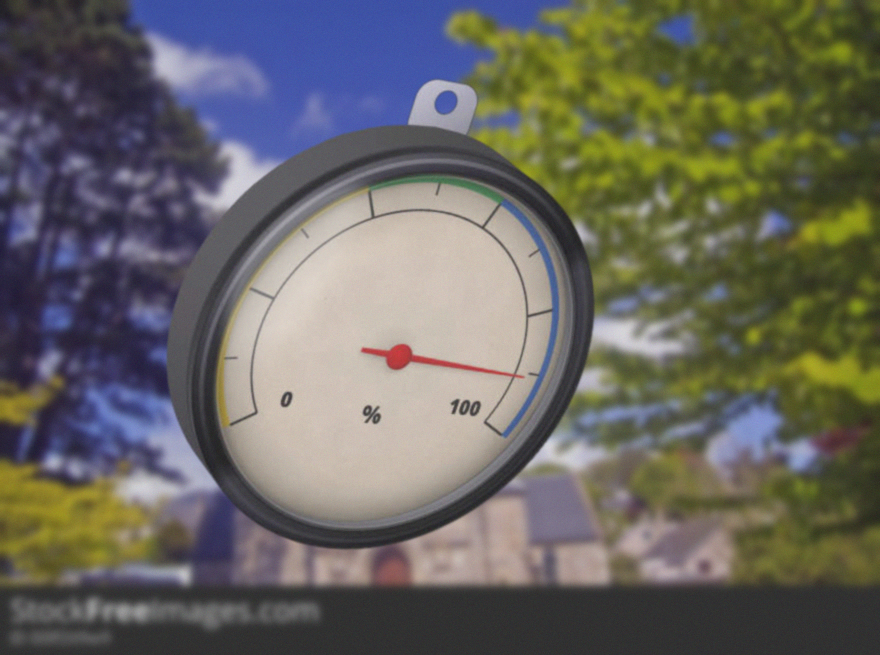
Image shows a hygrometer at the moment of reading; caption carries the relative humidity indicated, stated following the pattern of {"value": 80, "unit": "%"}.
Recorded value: {"value": 90, "unit": "%"}
